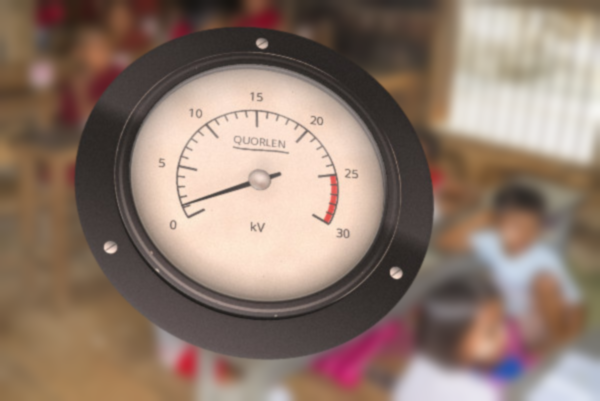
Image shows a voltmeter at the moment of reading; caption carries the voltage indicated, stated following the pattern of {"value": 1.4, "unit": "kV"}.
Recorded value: {"value": 1, "unit": "kV"}
